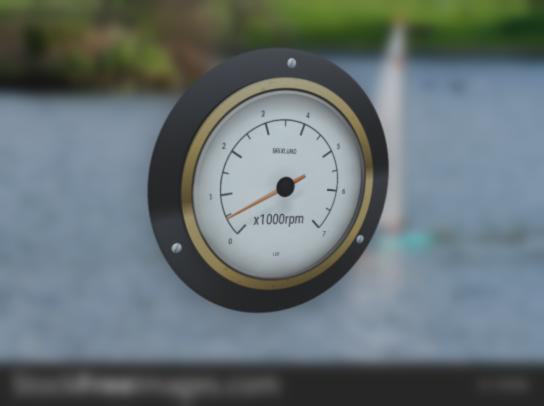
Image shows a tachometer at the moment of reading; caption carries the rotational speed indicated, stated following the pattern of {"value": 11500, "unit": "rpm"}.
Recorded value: {"value": 500, "unit": "rpm"}
